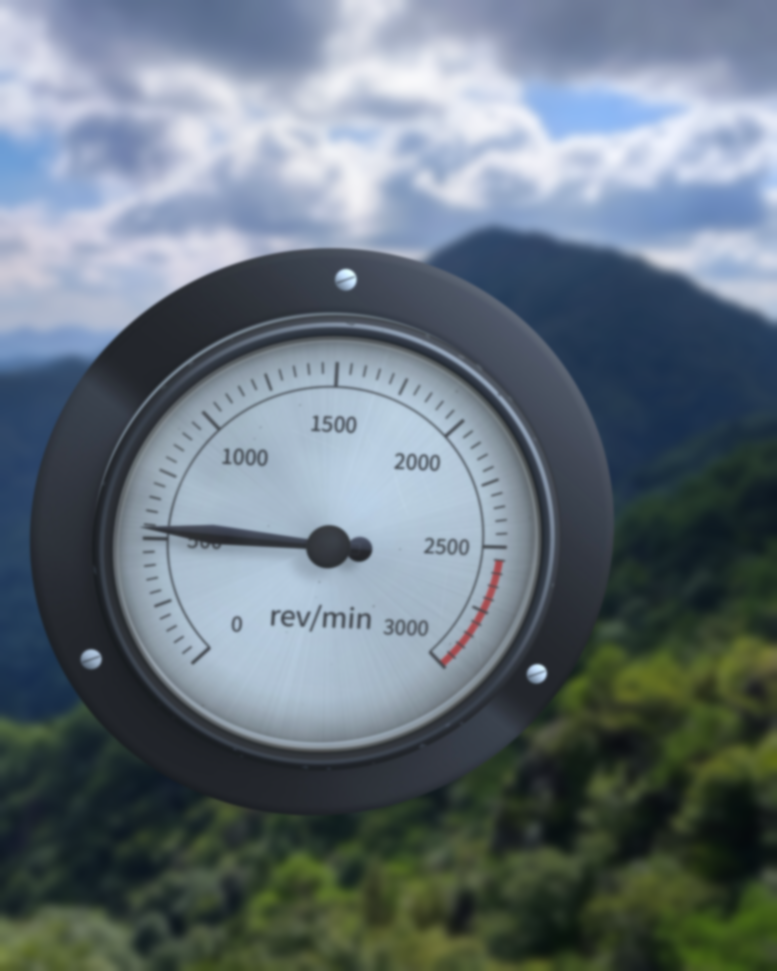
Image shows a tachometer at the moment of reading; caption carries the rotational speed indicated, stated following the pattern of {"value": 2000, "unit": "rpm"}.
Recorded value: {"value": 550, "unit": "rpm"}
